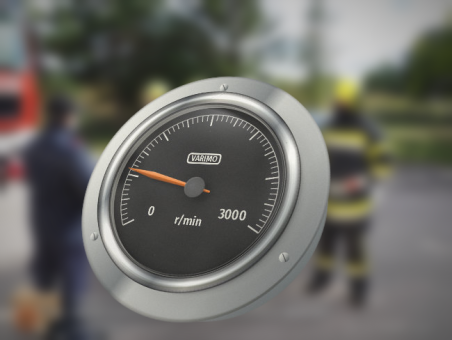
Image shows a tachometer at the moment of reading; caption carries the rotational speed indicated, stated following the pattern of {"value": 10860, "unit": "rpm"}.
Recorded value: {"value": 550, "unit": "rpm"}
